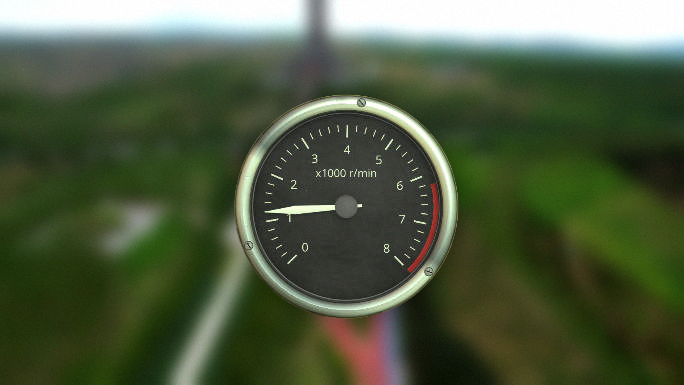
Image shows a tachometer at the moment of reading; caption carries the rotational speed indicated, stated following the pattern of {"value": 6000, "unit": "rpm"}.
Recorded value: {"value": 1200, "unit": "rpm"}
